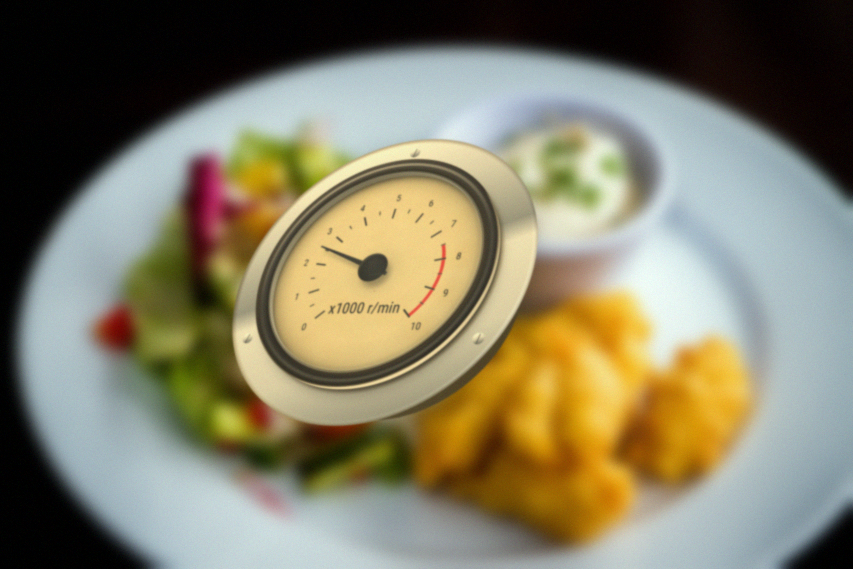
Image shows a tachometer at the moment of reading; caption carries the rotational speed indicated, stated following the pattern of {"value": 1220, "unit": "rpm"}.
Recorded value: {"value": 2500, "unit": "rpm"}
